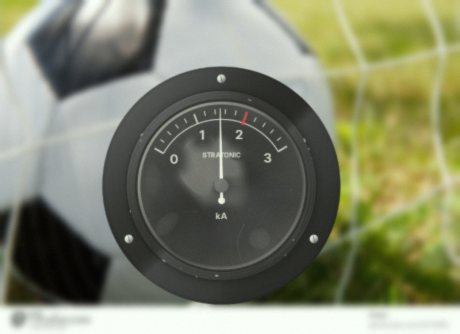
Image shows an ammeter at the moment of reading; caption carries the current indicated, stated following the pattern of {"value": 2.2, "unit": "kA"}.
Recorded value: {"value": 1.5, "unit": "kA"}
